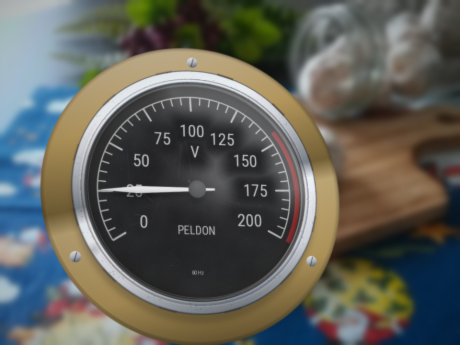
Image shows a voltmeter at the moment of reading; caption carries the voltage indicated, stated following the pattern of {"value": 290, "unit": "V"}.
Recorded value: {"value": 25, "unit": "V"}
